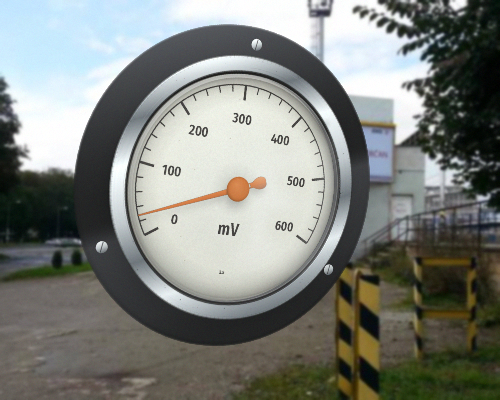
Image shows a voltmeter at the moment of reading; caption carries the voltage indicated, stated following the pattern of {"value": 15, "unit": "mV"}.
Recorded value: {"value": 30, "unit": "mV"}
